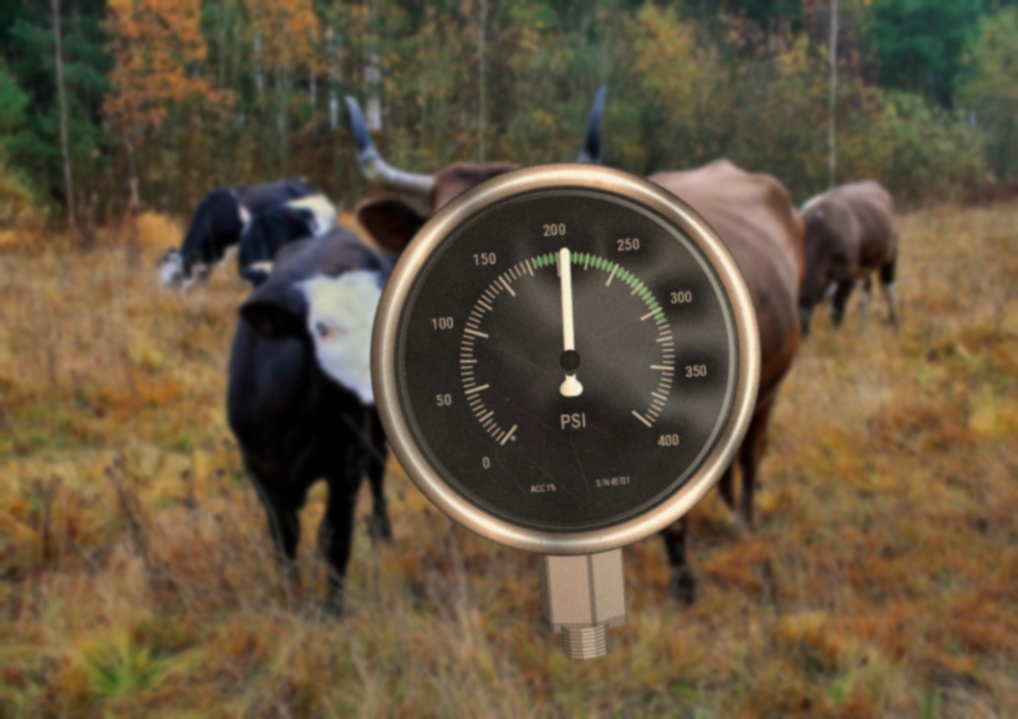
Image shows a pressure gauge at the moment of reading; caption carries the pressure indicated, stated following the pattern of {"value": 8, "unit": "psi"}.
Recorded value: {"value": 205, "unit": "psi"}
